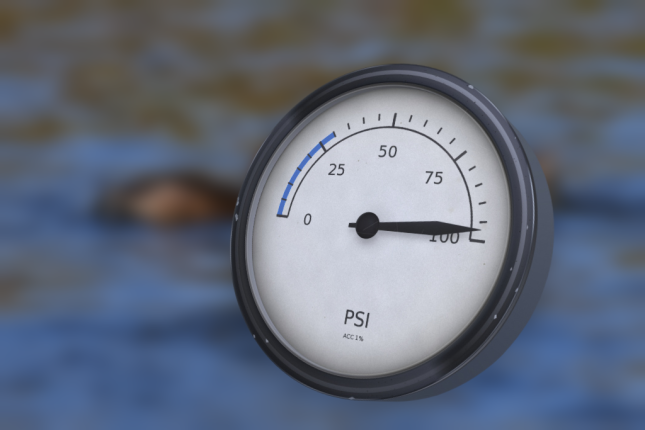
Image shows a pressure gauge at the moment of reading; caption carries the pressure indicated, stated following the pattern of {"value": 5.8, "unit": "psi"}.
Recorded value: {"value": 97.5, "unit": "psi"}
